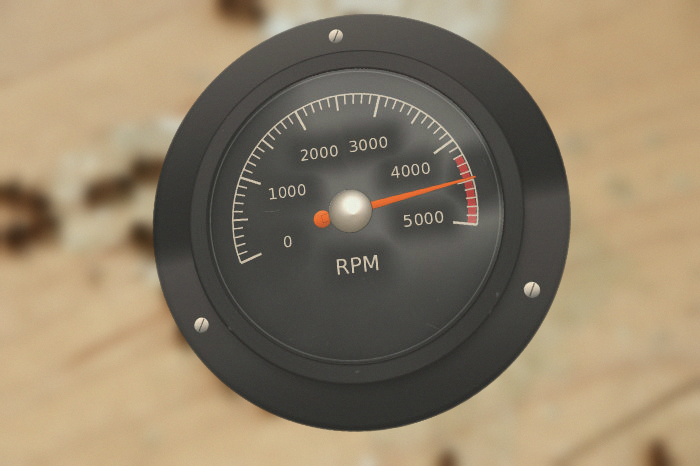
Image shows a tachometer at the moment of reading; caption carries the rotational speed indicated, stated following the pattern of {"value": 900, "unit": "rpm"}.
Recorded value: {"value": 4500, "unit": "rpm"}
